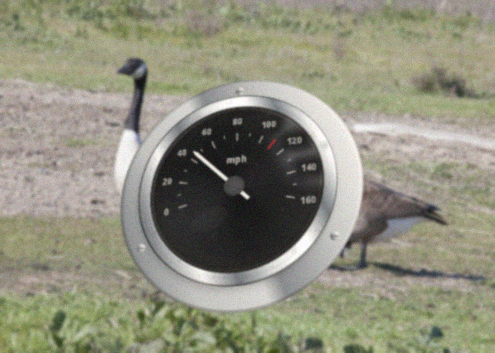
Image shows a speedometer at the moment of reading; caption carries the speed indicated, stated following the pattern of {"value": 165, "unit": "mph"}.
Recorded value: {"value": 45, "unit": "mph"}
